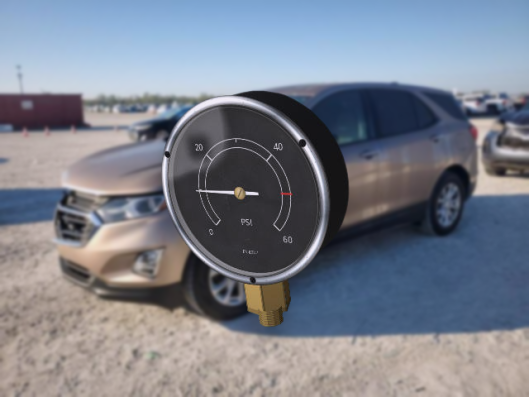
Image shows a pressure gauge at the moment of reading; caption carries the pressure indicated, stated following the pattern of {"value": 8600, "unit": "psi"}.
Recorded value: {"value": 10, "unit": "psi"}
